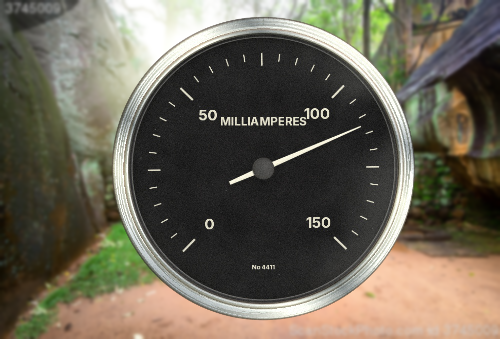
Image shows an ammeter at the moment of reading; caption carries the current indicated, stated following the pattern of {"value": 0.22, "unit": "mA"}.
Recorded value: {"value": 112.5, "unit": "mA"}
